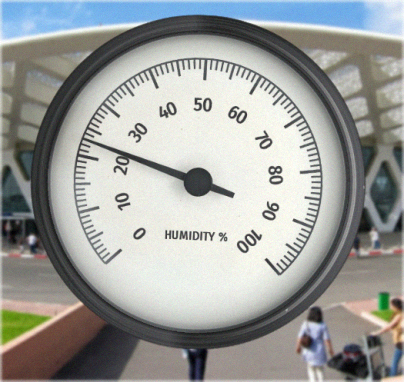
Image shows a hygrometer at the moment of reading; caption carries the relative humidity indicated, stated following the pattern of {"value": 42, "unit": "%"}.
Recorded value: {"value": 23, "unit": "%"}
